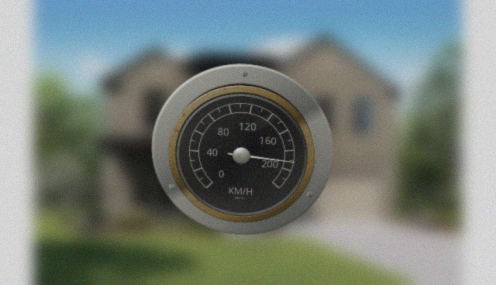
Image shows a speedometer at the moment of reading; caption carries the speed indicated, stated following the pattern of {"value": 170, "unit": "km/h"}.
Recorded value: {"value": 190, "unit": "km/h"}
